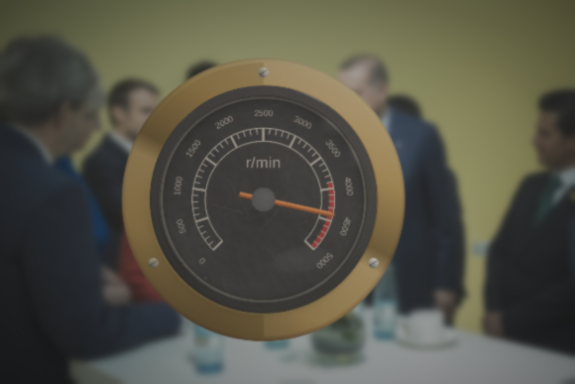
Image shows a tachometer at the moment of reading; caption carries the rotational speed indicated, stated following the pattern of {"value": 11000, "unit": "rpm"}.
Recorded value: {"value": 4400, "unit": "rpm"}
